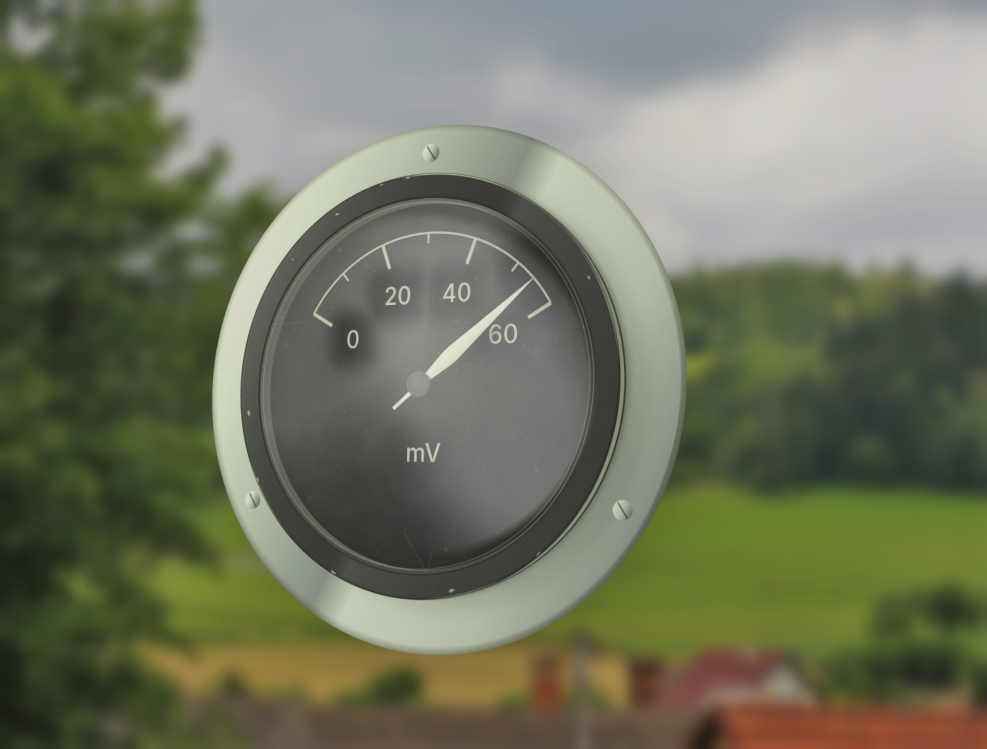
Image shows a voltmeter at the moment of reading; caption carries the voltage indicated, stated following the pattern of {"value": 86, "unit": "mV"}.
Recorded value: {"value": 55, "unit": "mV"}
